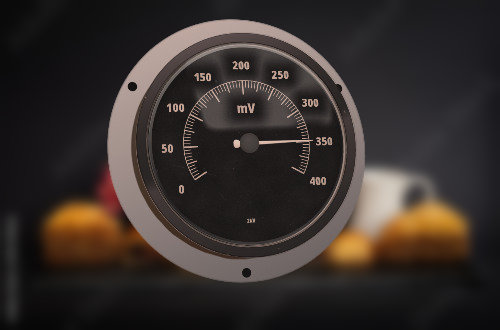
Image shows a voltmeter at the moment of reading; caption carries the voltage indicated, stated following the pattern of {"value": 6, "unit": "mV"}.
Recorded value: {"value": 350, "unit": "mV"}
